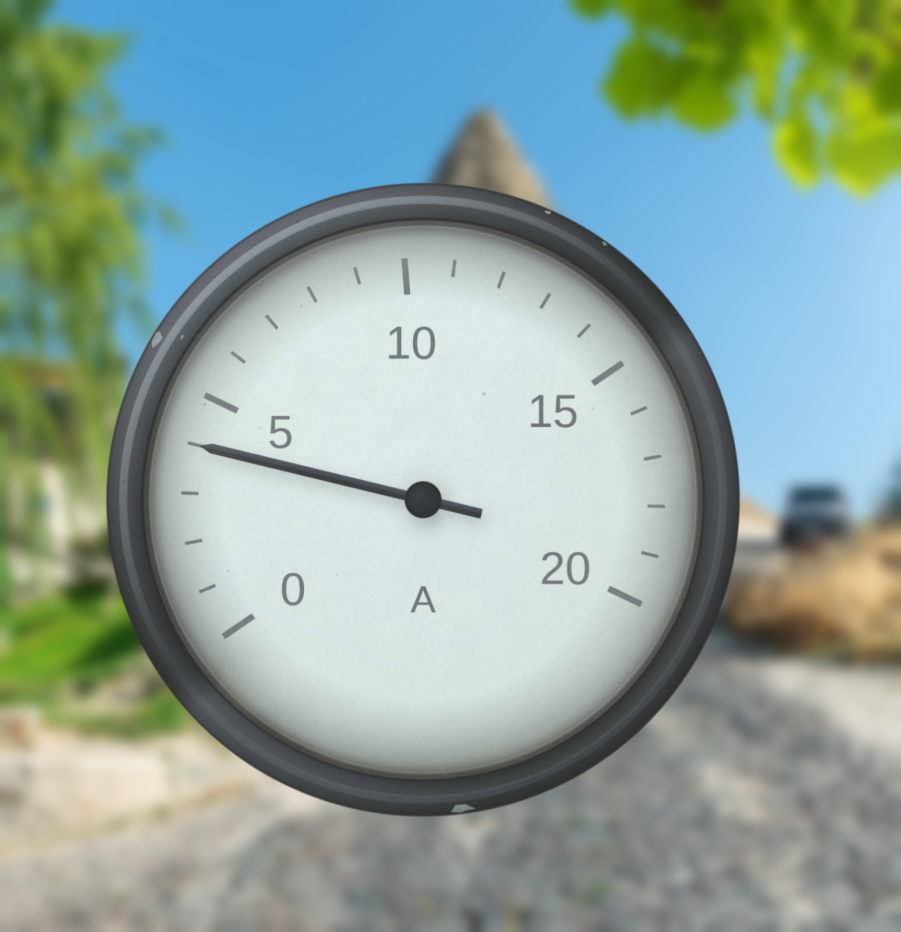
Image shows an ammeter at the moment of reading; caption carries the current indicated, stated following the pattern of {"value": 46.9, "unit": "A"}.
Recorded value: {"value": 4, "unit": "A"}
